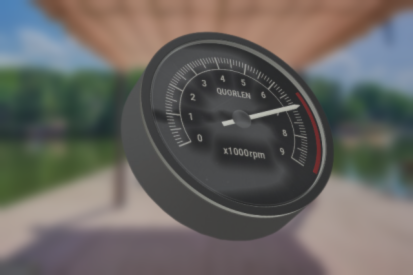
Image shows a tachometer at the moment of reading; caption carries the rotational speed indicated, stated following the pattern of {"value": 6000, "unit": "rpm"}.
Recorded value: {"value": 7000, "unit": "rpm"}
